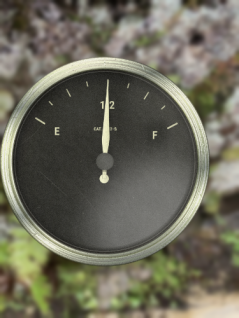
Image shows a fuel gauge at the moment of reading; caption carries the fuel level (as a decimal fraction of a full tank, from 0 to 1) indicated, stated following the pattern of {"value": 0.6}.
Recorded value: {"value": 0.5}
